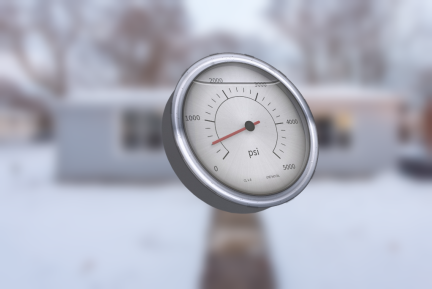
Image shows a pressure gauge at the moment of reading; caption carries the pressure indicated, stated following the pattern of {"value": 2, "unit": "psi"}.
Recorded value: {"value": 400, "unit": "psi"}
